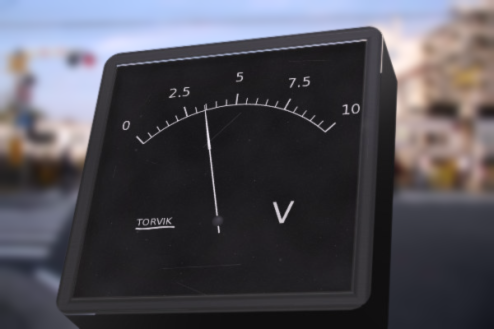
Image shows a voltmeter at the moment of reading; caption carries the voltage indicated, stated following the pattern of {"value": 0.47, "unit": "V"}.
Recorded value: {"value": 3.5, "unit": "V"}
